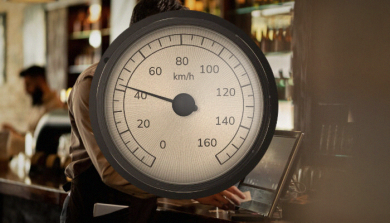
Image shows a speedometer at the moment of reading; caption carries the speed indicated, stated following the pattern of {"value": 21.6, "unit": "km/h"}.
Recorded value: {"value": 42.5, "unit": "km/h"}
